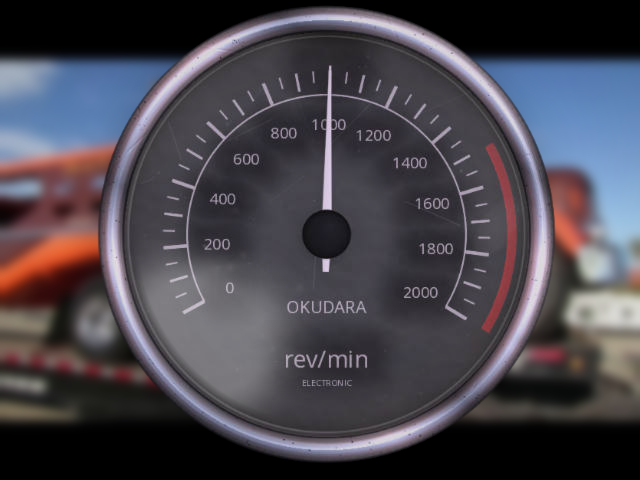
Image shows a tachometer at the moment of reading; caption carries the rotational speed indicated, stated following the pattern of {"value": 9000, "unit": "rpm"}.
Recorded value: {"value": 1000, "unit": "rpm"}
